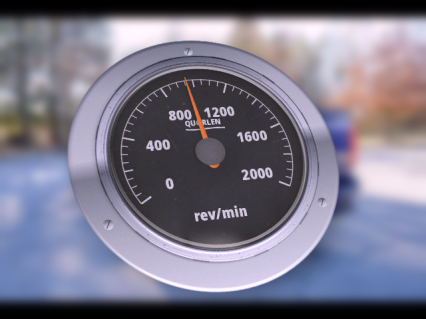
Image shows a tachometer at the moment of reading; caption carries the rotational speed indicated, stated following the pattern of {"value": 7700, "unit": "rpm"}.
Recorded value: {"value": 950, "unit": "rpm"}
